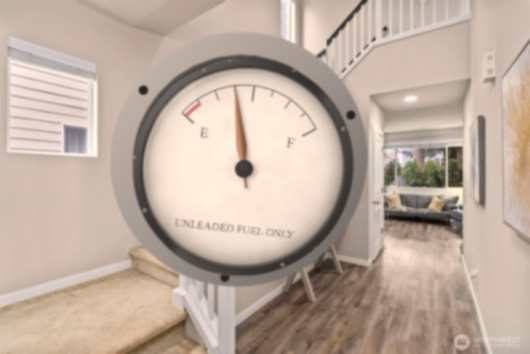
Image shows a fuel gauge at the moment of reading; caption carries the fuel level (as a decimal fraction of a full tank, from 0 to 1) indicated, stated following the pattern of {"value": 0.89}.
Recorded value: {"value": 0.375}
